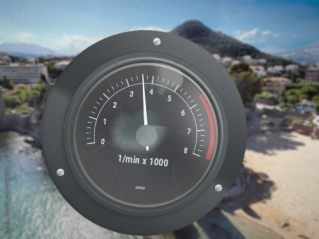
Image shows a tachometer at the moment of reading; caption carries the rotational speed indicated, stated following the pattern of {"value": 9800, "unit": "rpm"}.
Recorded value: {"value": 3600, "unit": "rpm"}
